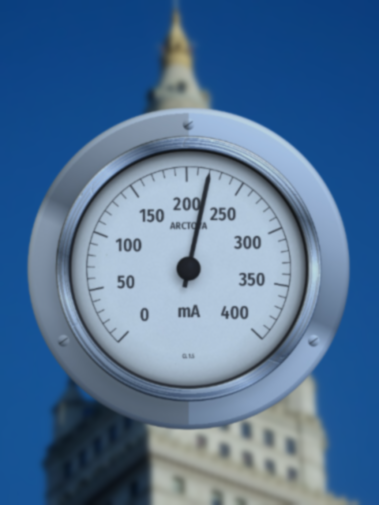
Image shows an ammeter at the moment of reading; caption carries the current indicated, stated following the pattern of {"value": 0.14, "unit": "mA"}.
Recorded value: {"value": 220, "unit": "mA"}
